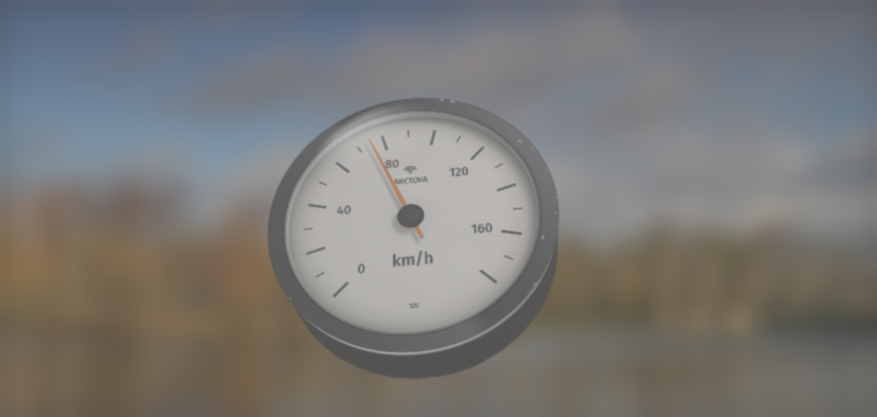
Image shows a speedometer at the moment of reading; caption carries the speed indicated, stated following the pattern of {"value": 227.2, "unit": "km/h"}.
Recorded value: {"value": 75, "unit": "km/h"}
